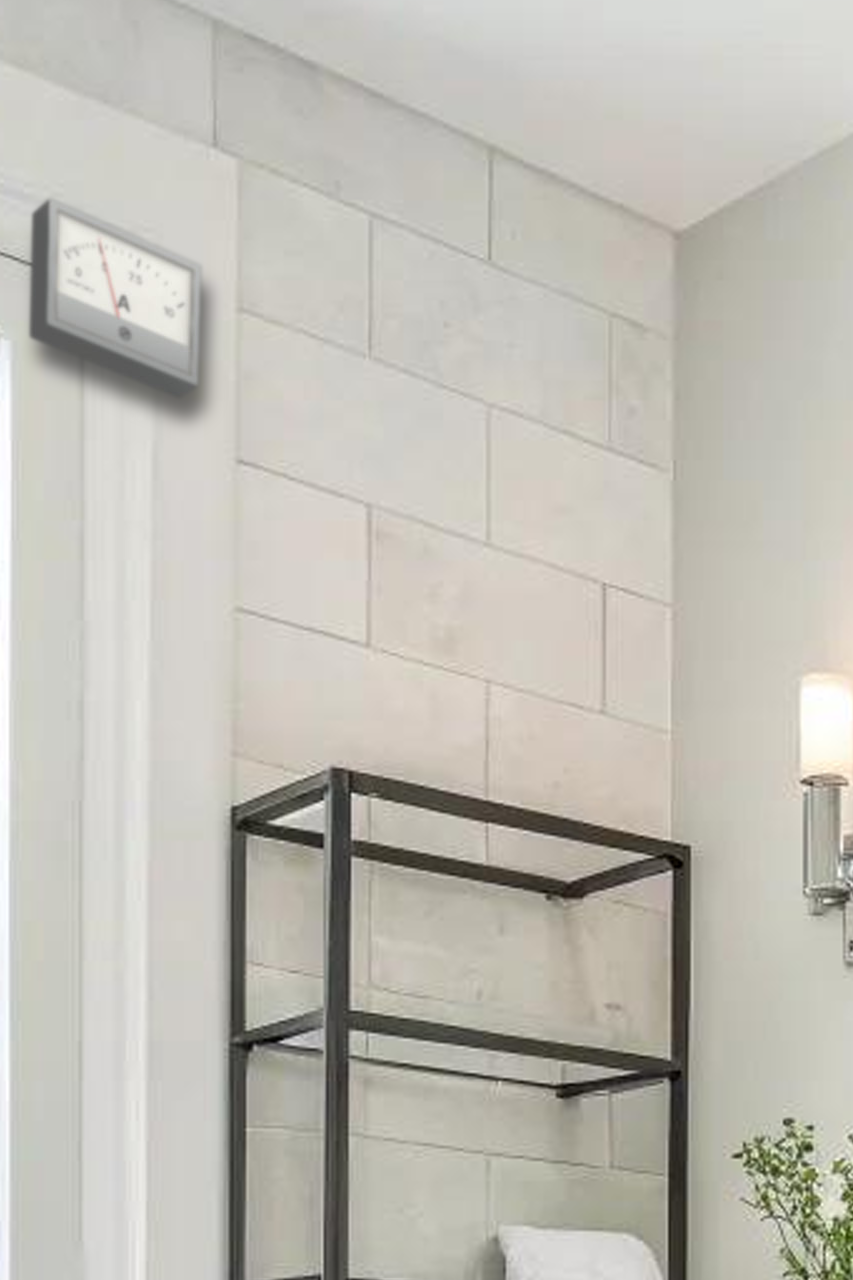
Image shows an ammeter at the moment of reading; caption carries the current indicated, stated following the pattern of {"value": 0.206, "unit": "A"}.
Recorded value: {"value": 5, "unit": "A"}
